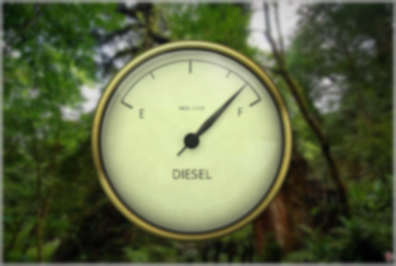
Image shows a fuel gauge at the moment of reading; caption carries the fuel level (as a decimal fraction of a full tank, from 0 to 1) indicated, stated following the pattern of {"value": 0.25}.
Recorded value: {"value": 0.875}
